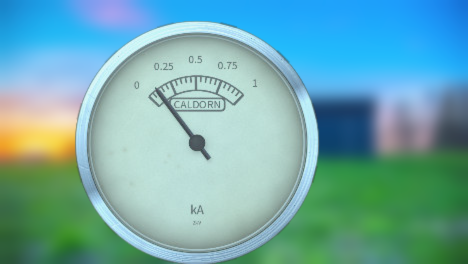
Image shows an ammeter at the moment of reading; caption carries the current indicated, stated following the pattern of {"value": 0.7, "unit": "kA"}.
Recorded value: {"value": 0.1, "unit": "kA"}
